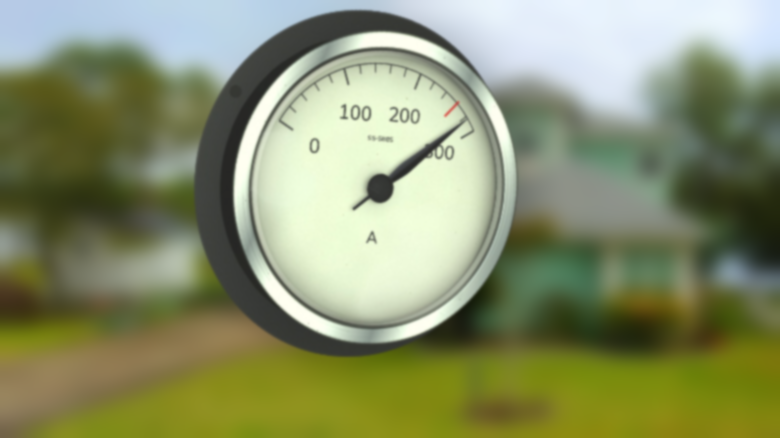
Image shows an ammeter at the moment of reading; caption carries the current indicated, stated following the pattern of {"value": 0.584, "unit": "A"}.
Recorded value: {"value": 280, "unit": "A"}
